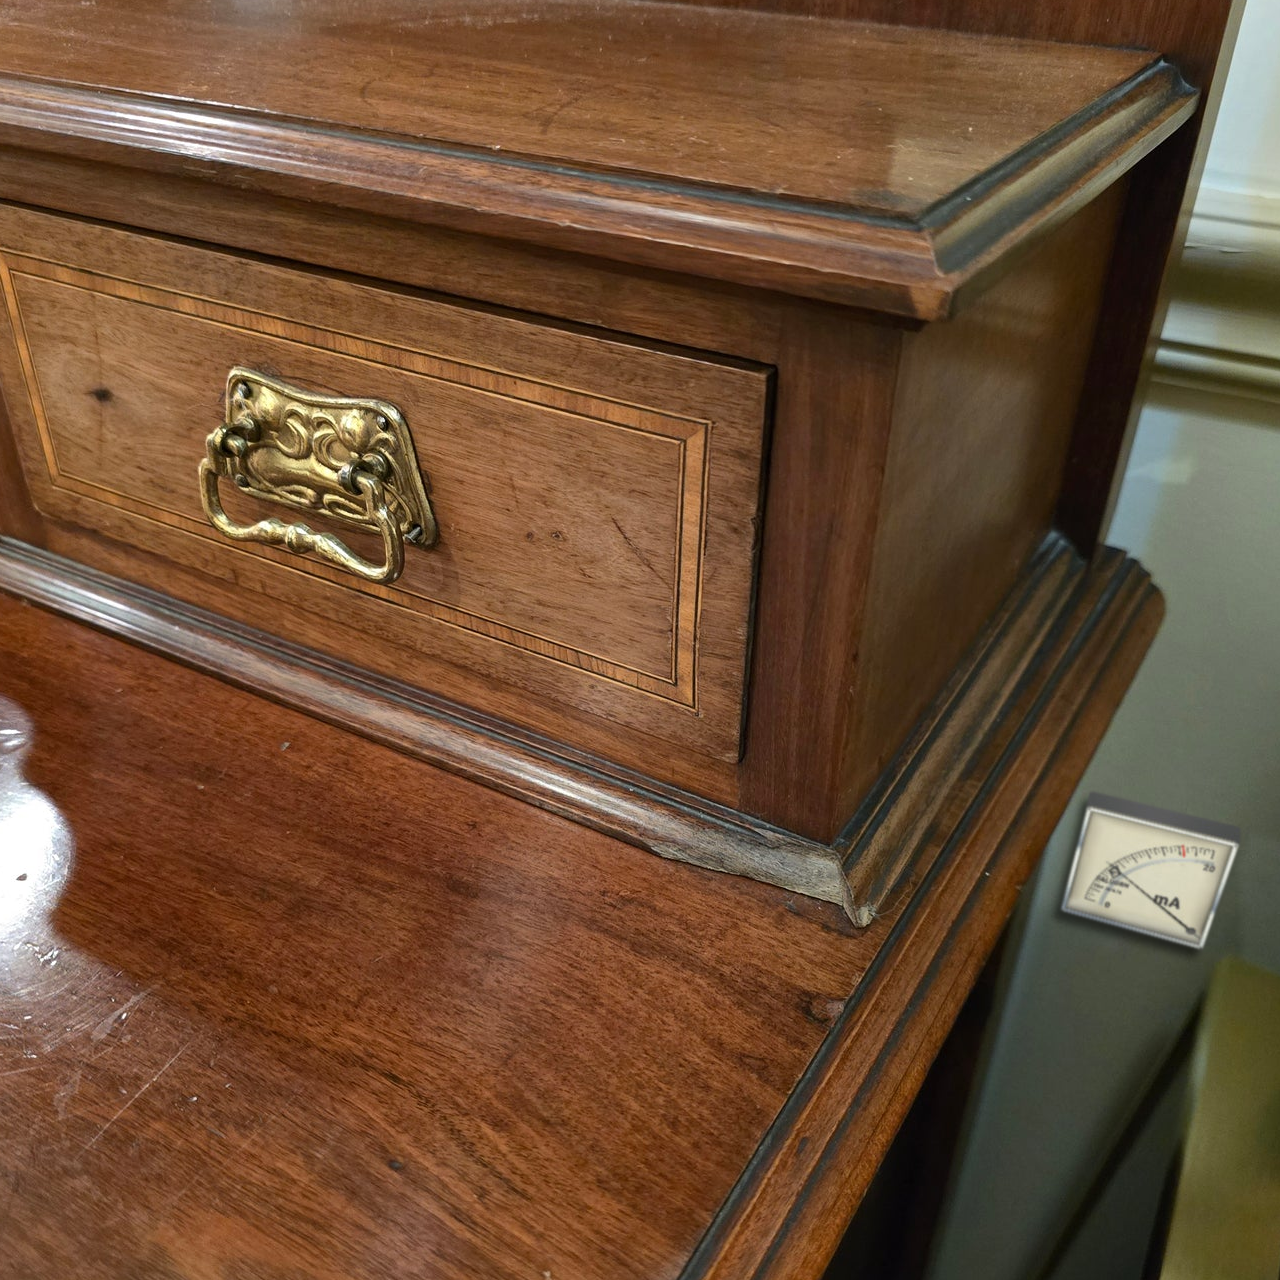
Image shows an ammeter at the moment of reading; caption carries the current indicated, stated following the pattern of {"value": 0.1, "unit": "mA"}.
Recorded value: {"value": 7, "unit": "mA"}
